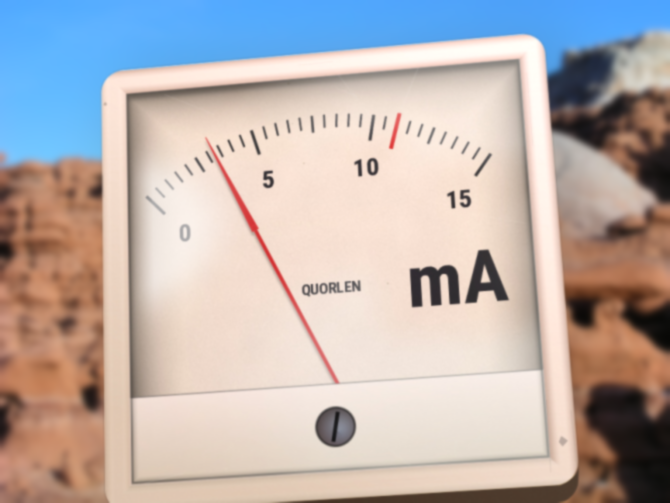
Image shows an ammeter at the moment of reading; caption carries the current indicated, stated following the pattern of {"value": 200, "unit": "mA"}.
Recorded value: {"value": 3.25, "unit": "mA"}
